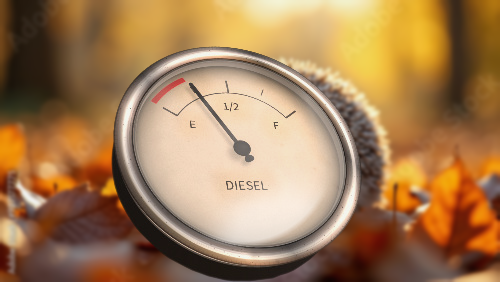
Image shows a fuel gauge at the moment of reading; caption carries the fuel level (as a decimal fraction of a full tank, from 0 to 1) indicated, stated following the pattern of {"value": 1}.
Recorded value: {"value": 0.25}
